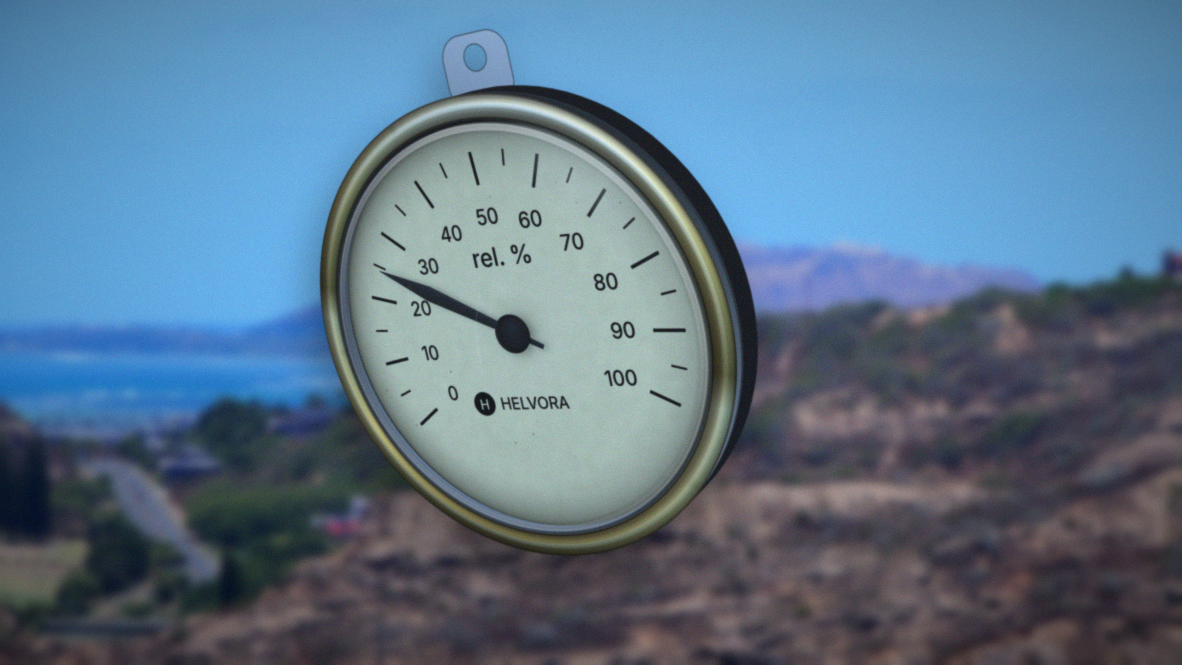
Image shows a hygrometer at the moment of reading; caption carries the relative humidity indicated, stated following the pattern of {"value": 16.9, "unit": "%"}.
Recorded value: {"value": 25, "unit": "%"}
